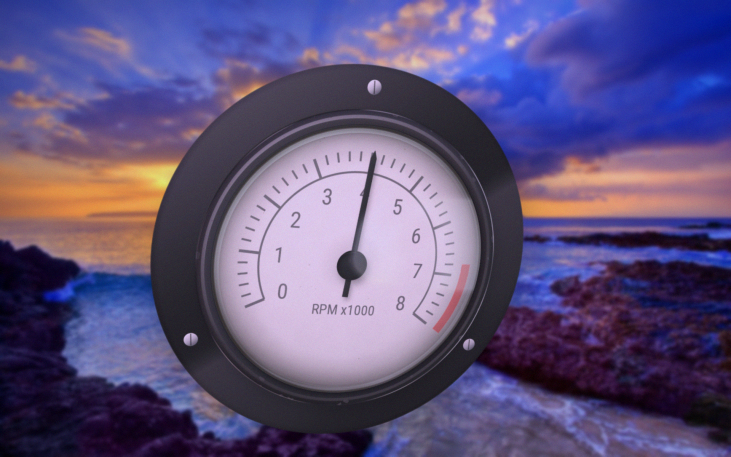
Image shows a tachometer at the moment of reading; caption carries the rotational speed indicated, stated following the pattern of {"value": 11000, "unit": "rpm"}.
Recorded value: {"value": 4000, "unit": "rpm"}
